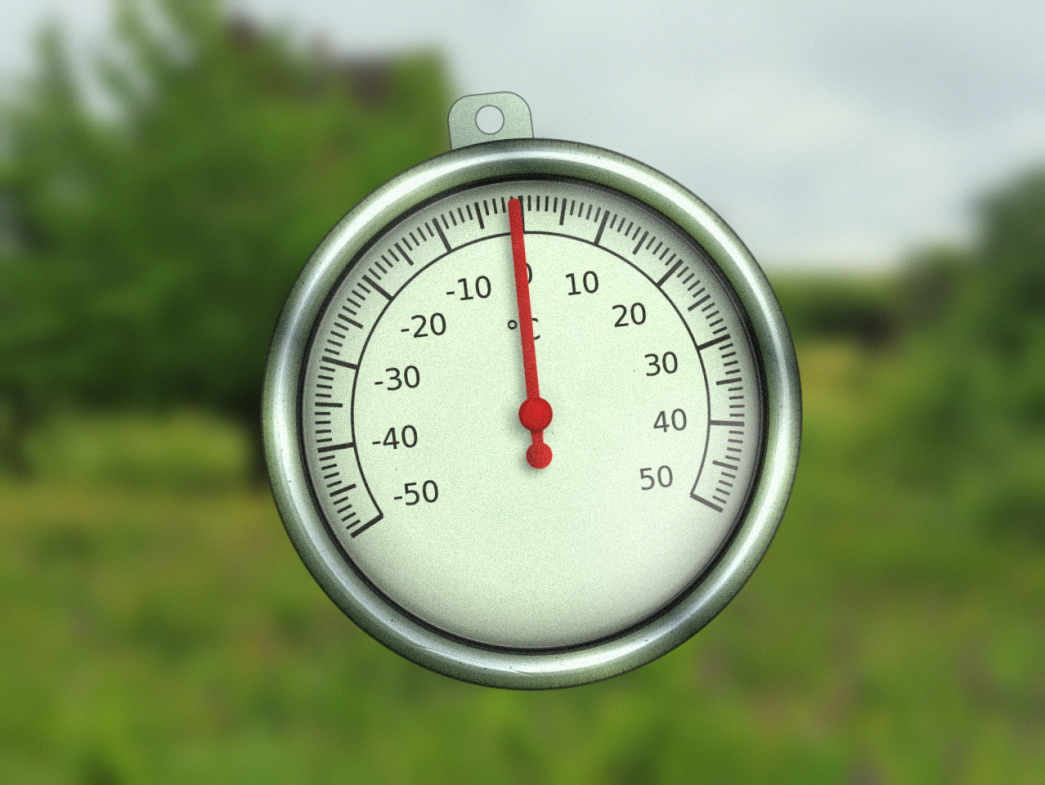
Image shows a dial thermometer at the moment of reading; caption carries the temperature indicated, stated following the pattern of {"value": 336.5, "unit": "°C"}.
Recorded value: {"value": -1, "unit": "°C"}
